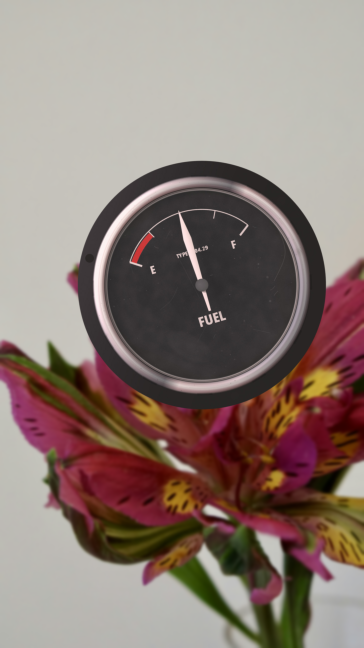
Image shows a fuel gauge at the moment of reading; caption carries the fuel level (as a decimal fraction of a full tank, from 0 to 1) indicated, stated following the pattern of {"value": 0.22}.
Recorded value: {"value": 0.5}
